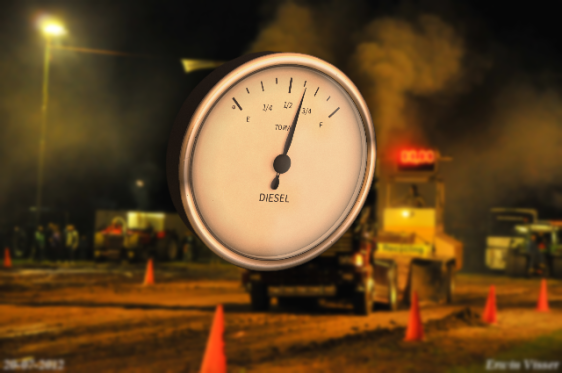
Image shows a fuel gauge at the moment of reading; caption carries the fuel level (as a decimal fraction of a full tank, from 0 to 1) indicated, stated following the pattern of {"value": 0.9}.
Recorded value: {"value": 0.625}
